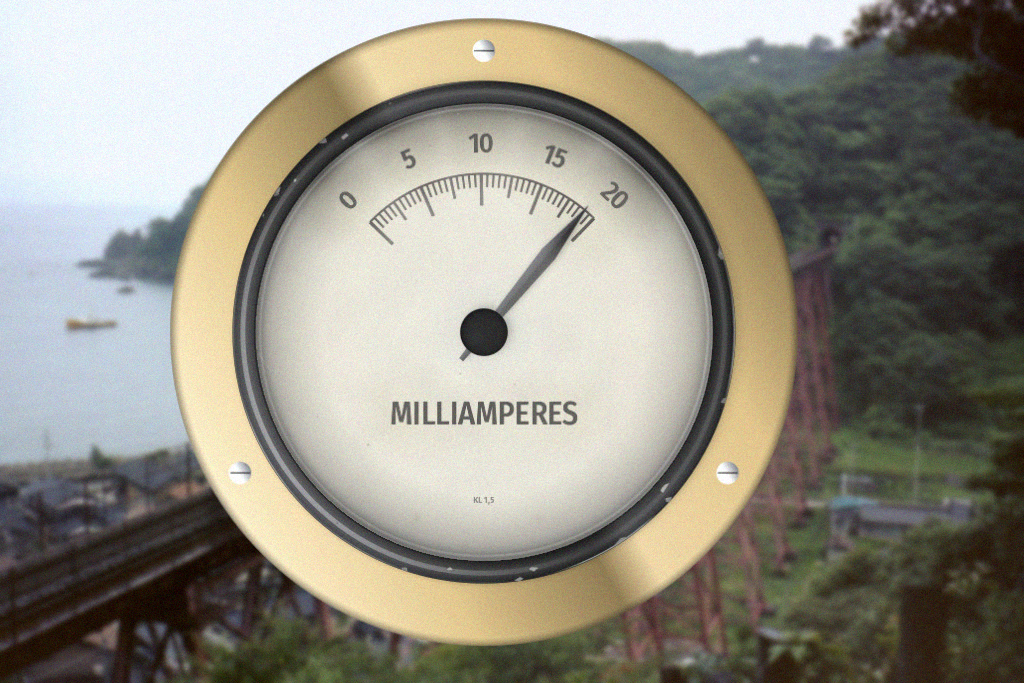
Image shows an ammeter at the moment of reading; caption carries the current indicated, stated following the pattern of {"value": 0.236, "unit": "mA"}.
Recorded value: {"value": 19, "unit": "mA"}
